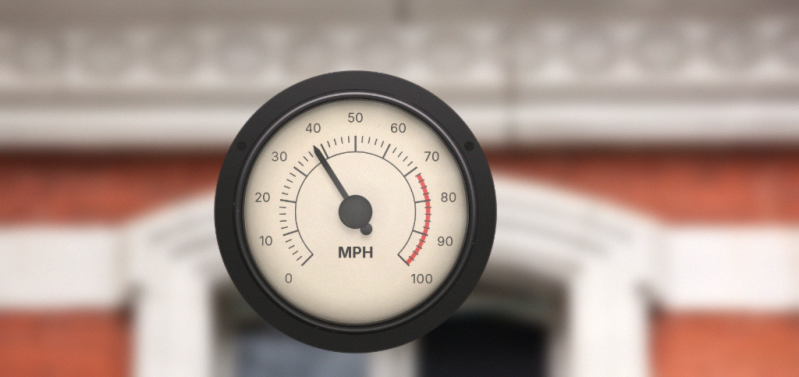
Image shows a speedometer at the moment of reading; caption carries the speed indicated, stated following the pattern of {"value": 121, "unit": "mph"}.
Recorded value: {"value": 38, "unit": "mph"}
